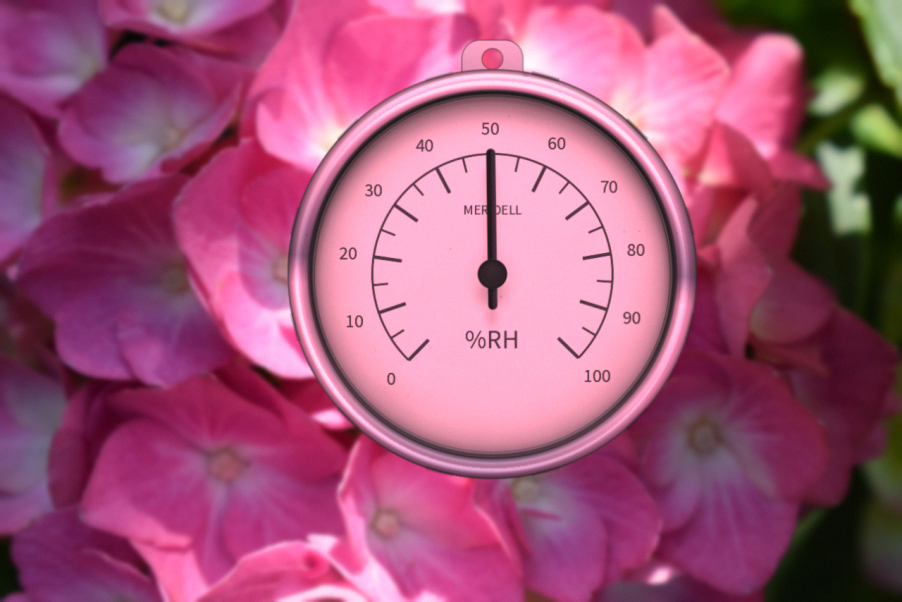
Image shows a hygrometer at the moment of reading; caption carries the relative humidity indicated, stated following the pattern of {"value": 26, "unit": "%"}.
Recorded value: {"value": 50, "unit": "%"}
